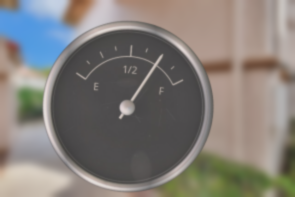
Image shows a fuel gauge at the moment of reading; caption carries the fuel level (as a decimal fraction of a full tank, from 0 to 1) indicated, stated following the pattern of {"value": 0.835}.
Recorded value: {"value": 0.75}
